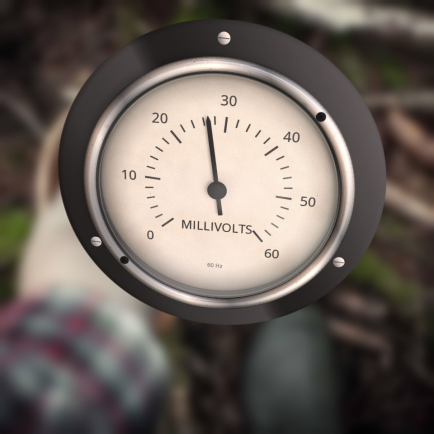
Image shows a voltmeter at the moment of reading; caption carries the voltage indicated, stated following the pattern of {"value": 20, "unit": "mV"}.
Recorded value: {"value": 27, "unit": "mV"}
